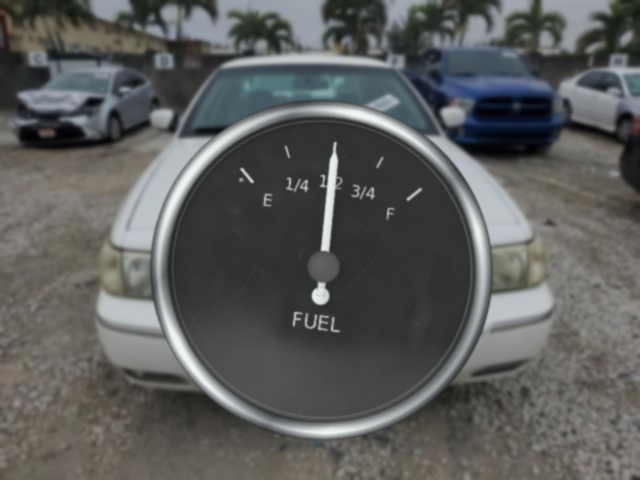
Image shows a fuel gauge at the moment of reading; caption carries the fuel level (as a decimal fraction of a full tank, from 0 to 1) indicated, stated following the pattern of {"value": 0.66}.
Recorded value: {"value": 0.5}
